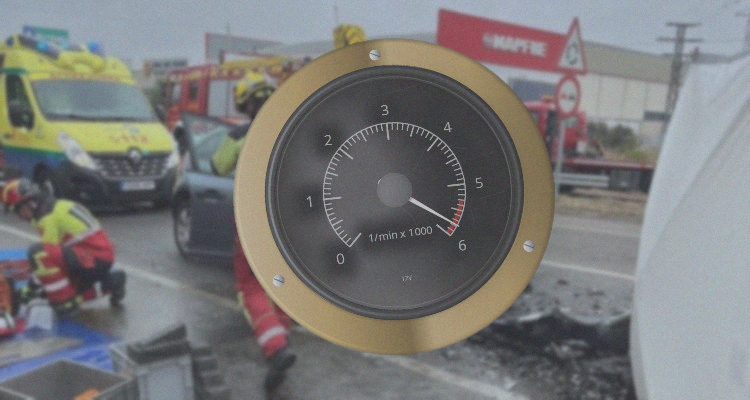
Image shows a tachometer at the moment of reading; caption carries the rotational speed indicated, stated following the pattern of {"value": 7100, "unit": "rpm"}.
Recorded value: {"value": 5800, "unit": "rpm"}
